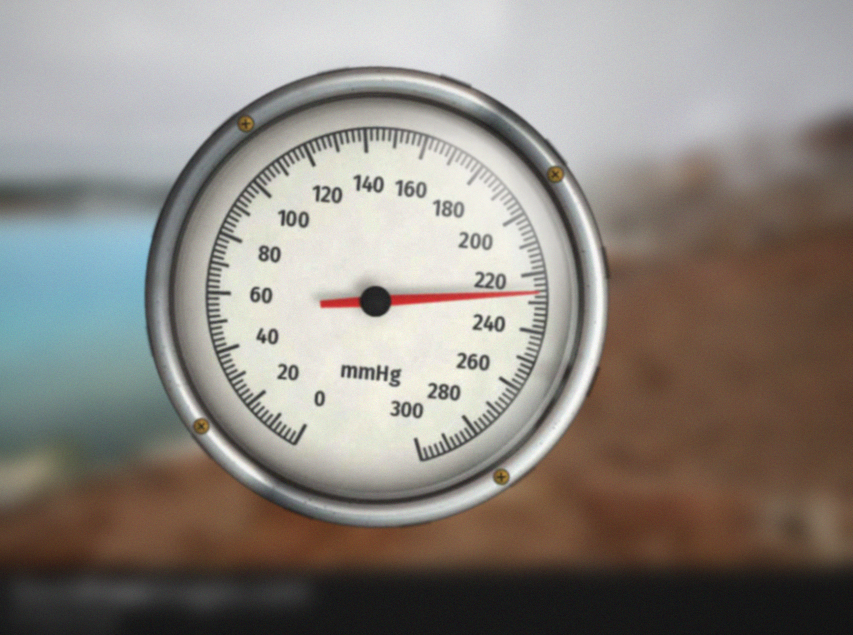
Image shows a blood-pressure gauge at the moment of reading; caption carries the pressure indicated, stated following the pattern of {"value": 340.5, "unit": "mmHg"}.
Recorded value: {"value": 226, "unit": "mmHg"}
